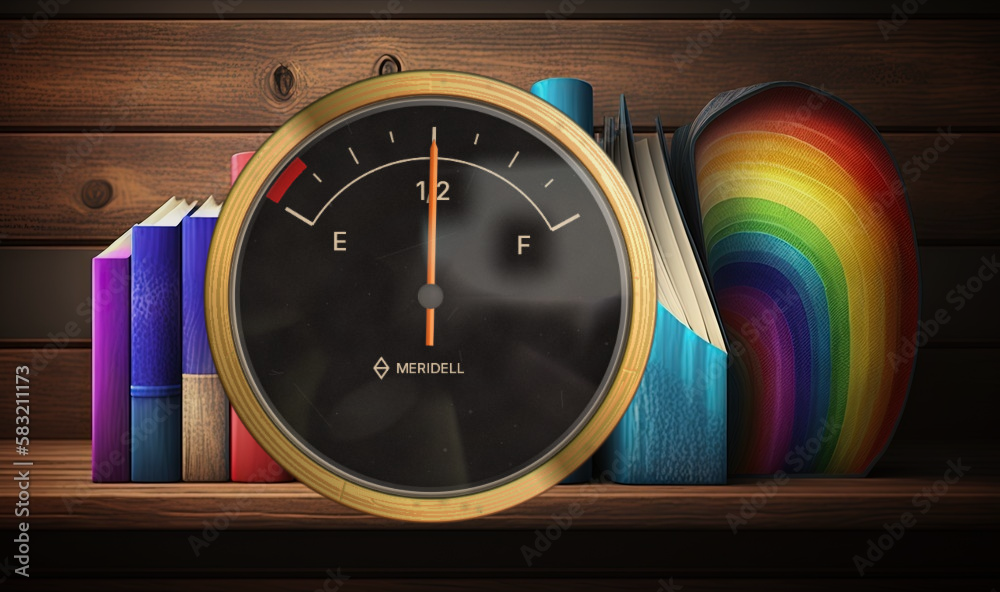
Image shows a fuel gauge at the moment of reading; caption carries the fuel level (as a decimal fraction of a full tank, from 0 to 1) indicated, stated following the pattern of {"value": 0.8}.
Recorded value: {"value": 0.5}
